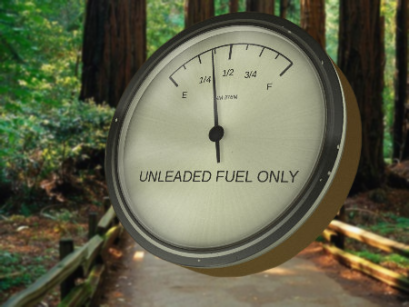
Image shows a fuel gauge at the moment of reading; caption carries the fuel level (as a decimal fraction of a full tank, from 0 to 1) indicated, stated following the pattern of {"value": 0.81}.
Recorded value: {"value": 0.375}
